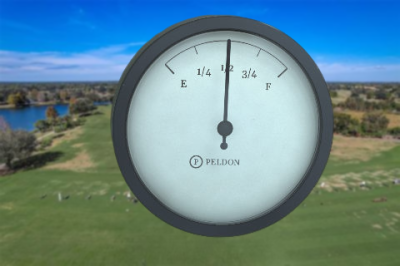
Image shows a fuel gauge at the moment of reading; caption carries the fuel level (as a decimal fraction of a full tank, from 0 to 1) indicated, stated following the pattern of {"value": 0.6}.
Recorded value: {"value": 0.5}
